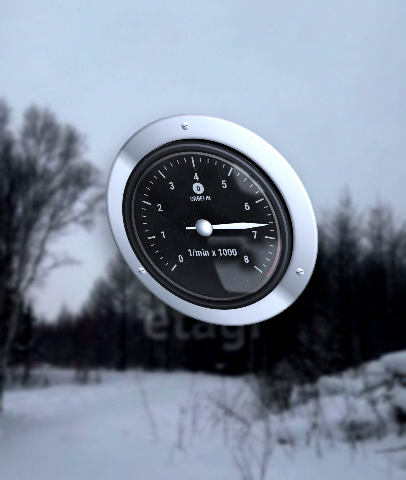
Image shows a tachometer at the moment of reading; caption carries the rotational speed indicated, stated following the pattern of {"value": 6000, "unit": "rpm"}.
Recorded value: {"value": 6600, "unit": "rpm"}
